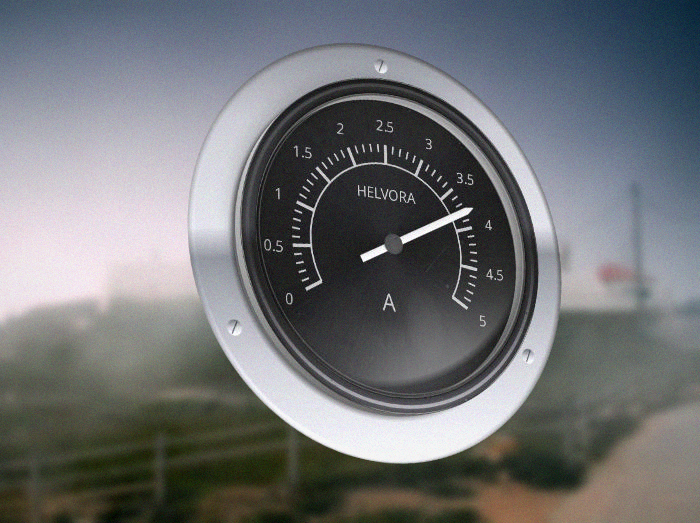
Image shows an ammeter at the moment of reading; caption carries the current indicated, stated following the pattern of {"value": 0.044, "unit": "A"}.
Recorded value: {"value": 3.8, "unit": "A"}
